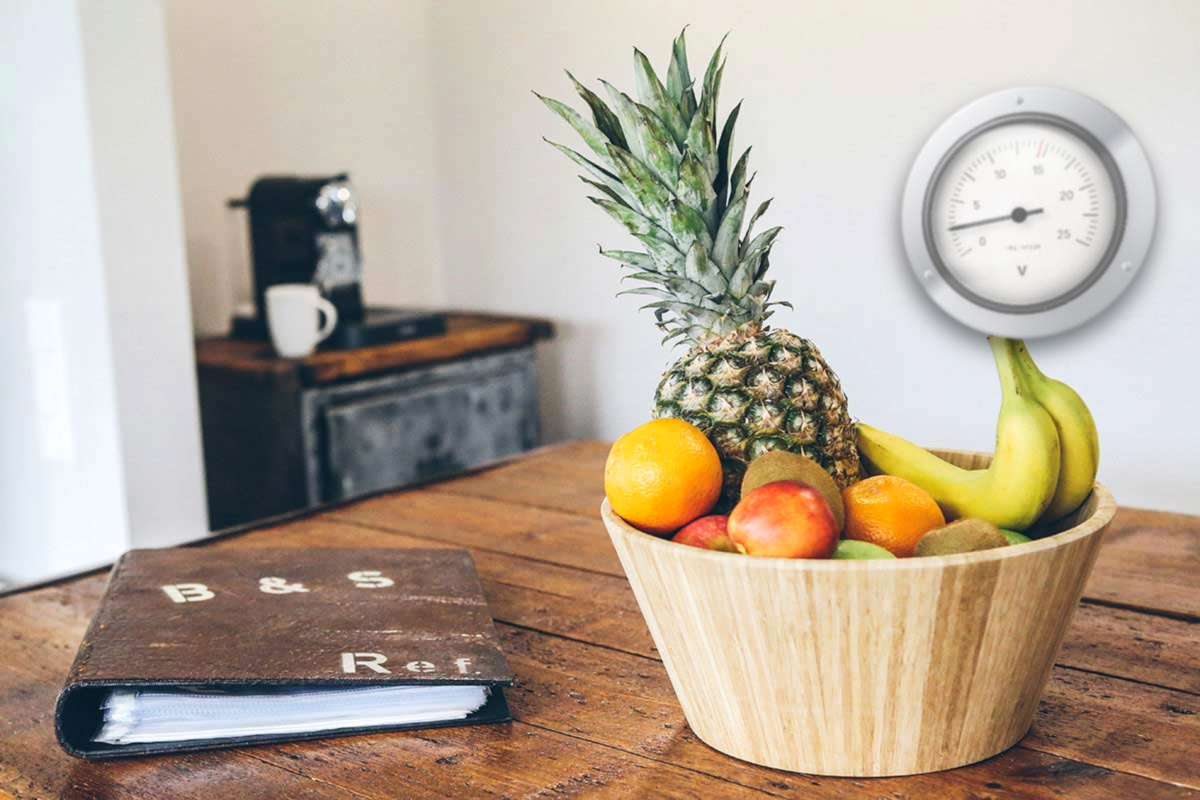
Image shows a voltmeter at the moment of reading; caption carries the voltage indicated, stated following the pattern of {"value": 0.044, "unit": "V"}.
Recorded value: {"value": 2.5, "unit": "V"}
